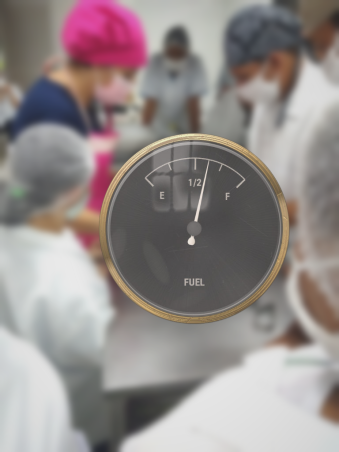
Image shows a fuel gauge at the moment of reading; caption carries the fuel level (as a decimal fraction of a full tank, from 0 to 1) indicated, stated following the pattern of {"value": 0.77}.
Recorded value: {"value": 0.625}
